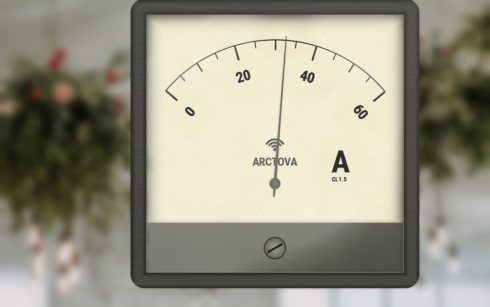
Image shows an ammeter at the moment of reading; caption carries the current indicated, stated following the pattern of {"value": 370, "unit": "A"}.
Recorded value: {"value": 32.5, "unit": "A"}
